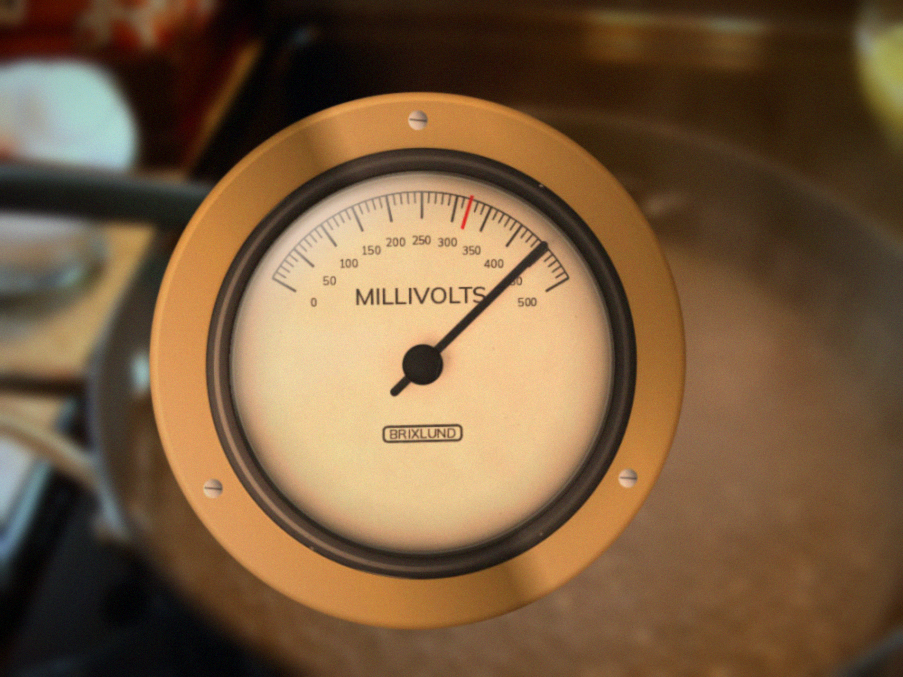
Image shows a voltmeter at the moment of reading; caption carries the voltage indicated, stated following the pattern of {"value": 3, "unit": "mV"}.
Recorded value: {"value": 440, "unit": "mV"}
